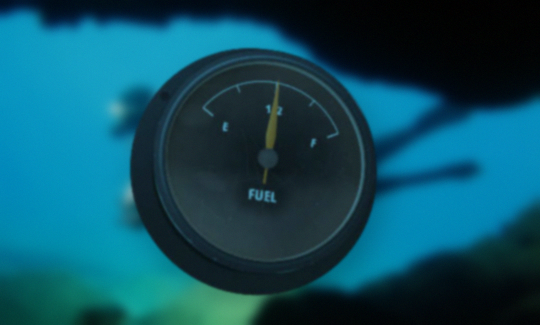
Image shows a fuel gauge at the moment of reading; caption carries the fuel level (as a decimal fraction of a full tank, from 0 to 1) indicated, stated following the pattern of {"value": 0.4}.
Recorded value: {"value": 0.5}
